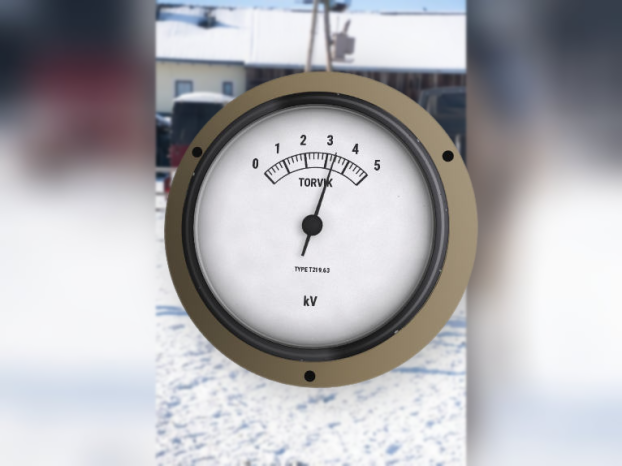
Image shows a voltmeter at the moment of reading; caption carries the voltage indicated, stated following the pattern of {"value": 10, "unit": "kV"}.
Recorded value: {"value": 3.4, "unit": "kV"}
